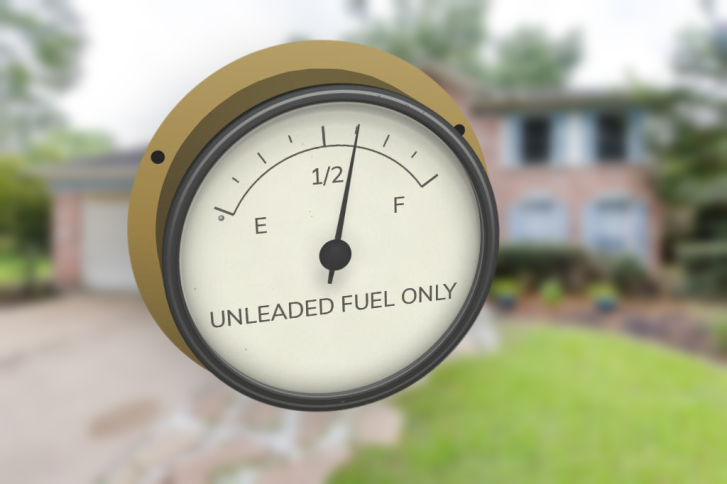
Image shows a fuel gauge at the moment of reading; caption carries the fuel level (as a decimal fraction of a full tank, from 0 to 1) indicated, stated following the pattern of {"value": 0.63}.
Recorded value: {"value": 0.625}
